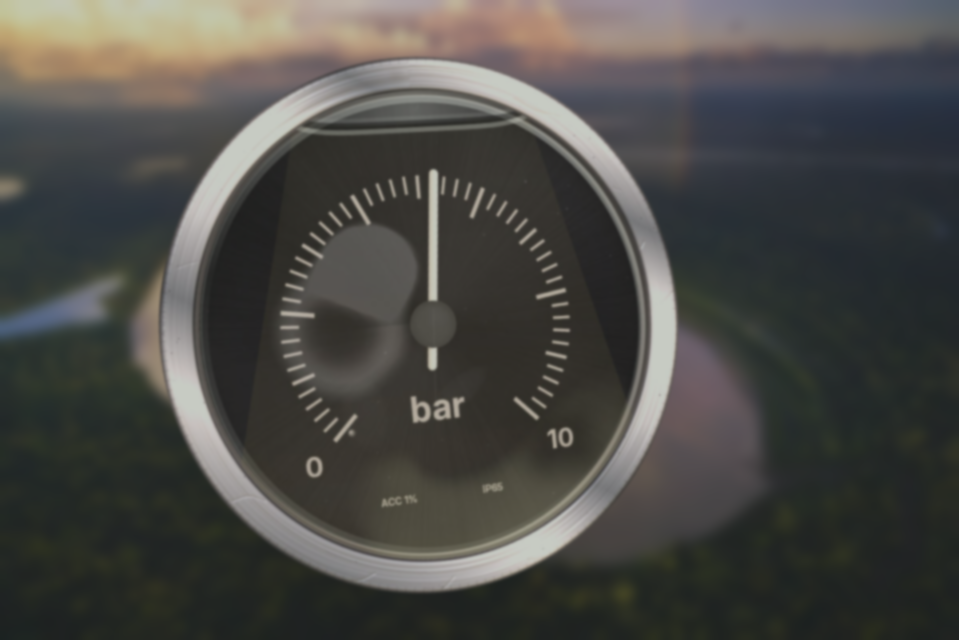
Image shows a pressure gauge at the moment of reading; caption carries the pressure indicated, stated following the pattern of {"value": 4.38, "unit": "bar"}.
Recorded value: {"value": 5.2, "unit": "bar"}
